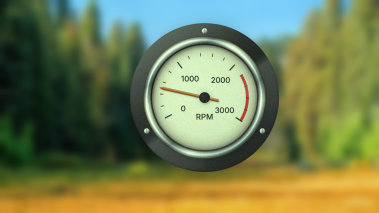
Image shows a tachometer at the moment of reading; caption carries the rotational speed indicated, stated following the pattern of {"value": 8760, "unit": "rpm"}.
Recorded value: {"value": 500, "unit": "rpm"}
